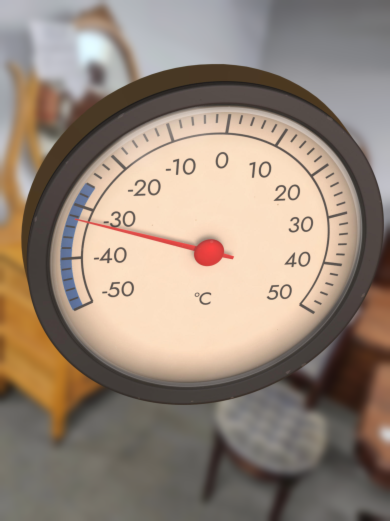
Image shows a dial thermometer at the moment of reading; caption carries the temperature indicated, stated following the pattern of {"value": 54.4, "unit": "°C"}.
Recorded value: {"value": -32, "unit": "°C"}
